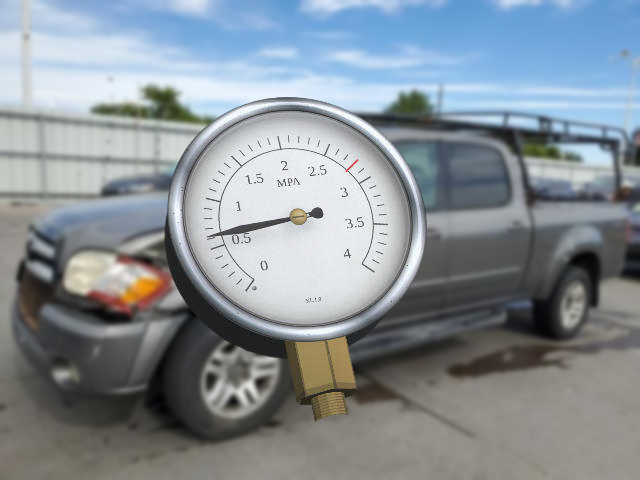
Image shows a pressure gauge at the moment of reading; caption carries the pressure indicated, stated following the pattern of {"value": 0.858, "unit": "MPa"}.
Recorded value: {"value": 0.6, "unit": "MPa"}
